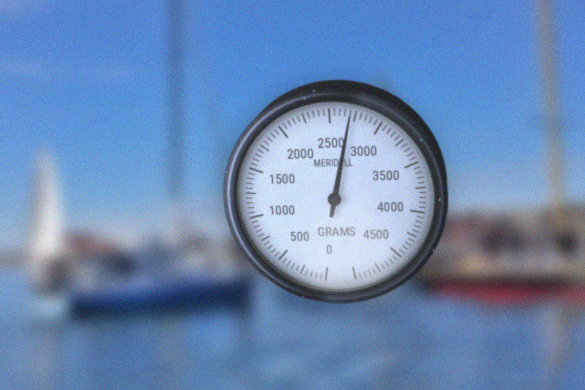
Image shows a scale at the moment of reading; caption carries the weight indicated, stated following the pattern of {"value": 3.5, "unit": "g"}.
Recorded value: {"value": 2700, "unit": "g"}
